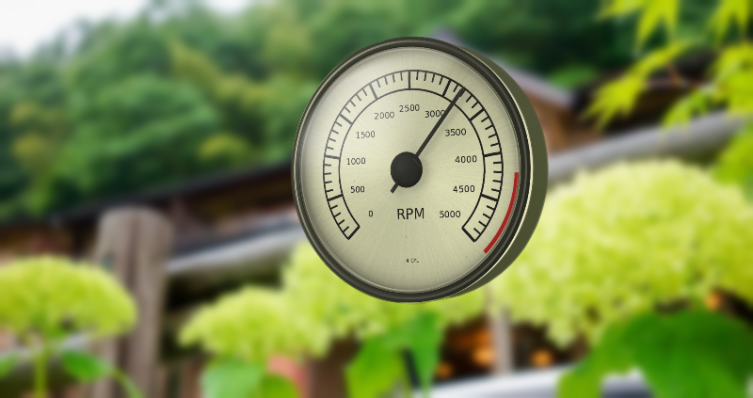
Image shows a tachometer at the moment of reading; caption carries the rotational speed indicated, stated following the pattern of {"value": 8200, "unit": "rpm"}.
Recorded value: {"value": 3200, "unit": "rpm"}
